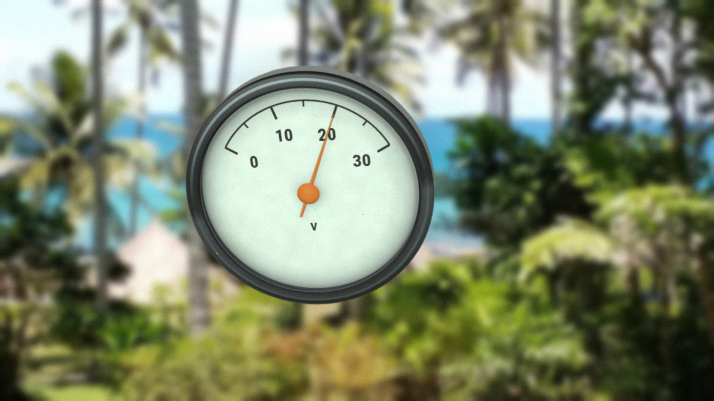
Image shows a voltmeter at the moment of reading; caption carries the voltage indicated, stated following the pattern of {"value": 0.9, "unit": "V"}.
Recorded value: {"value": 20, "unit": "V"}
